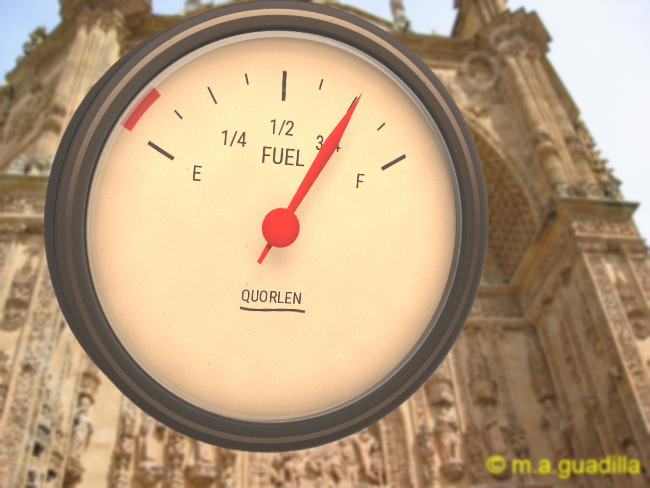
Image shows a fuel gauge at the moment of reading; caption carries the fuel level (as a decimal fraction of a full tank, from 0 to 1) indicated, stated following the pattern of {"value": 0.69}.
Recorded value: {"value": 0.75}
